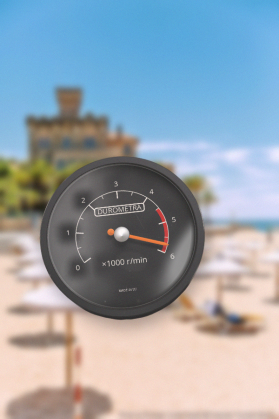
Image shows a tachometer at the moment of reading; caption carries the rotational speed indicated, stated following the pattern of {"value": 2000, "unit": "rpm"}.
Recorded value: {"value": 5750, "unit": "rpm"}
